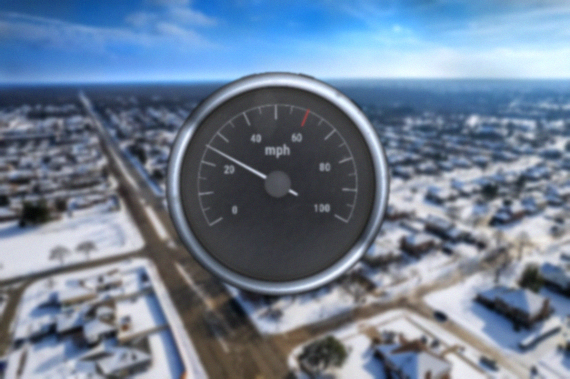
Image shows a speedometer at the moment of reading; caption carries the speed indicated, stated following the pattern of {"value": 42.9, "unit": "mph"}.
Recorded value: {"value": 25, "unit": "mph"}
